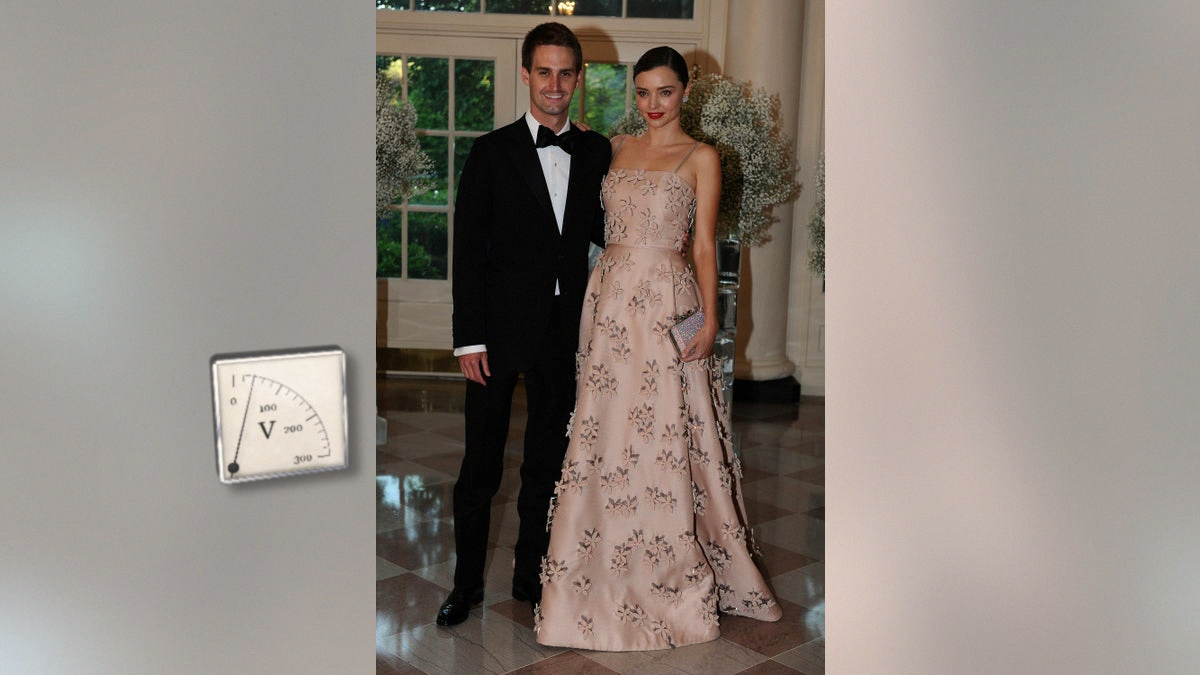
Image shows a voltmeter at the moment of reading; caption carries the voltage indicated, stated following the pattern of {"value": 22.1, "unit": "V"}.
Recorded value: {"value": 40, "unit": "V"}
